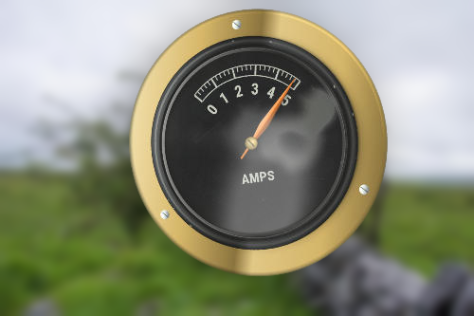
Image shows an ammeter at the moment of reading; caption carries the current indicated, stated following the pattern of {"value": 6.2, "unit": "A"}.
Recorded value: {"value": 4.8, "unit": "A"}
